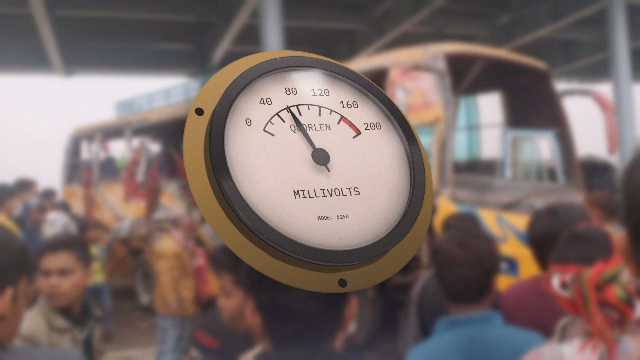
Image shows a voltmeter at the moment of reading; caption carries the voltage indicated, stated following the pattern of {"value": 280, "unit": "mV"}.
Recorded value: {"value": 60, "unit": "mV"}
